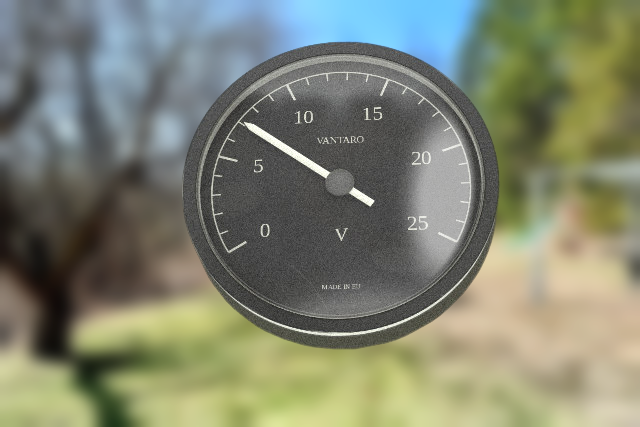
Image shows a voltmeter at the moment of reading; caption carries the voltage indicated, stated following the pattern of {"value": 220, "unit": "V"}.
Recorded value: {"value": 7, "unit": "V"}
